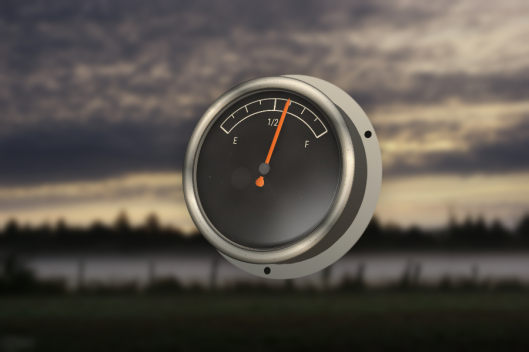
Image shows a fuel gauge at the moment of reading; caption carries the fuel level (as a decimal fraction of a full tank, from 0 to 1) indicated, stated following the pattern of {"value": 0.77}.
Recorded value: {"value": 0.625}
